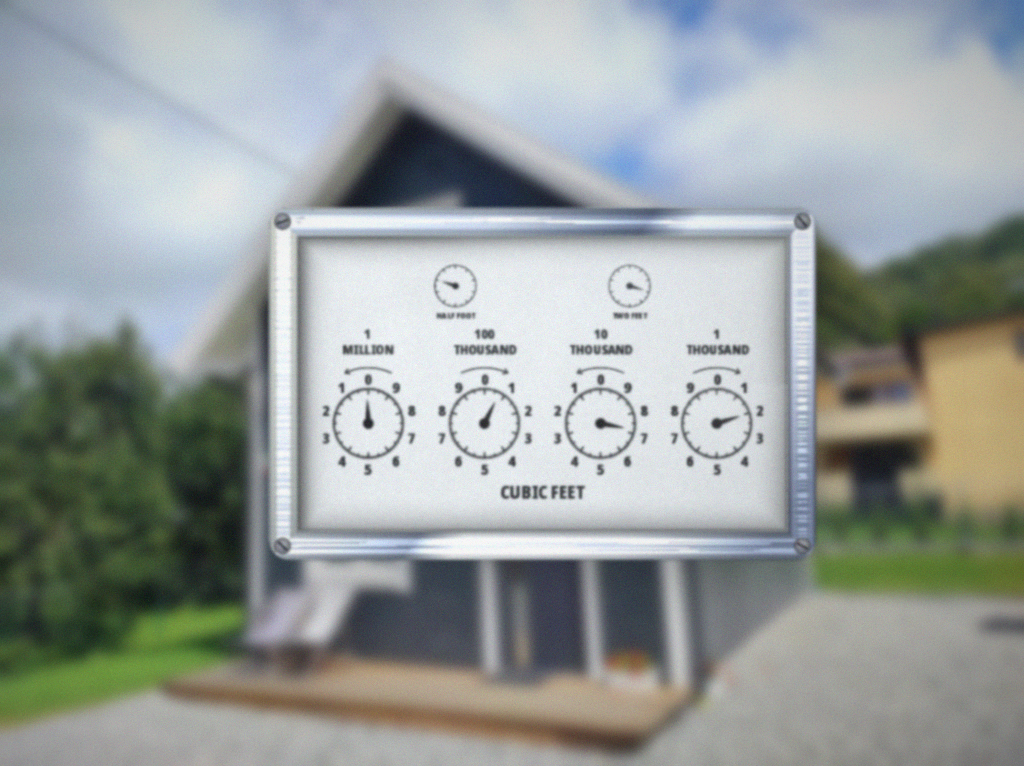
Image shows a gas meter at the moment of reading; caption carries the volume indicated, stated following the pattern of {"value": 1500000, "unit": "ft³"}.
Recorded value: {"value": 7200, "unit": "ft³"}
